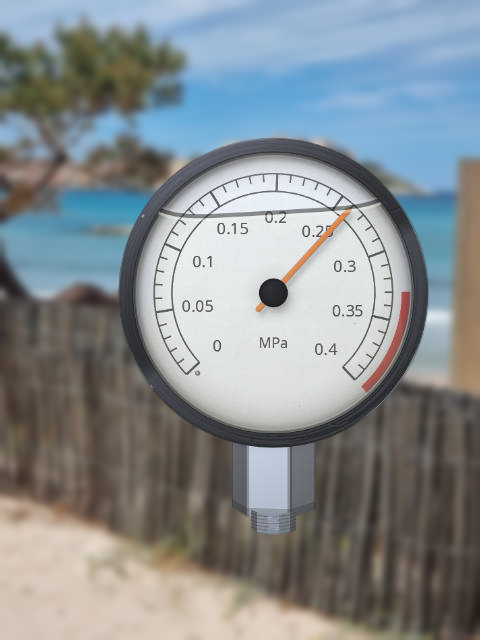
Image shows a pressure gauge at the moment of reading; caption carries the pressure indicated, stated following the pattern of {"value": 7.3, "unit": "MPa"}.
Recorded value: {"value": 0.26, "unit": "MPa"}
